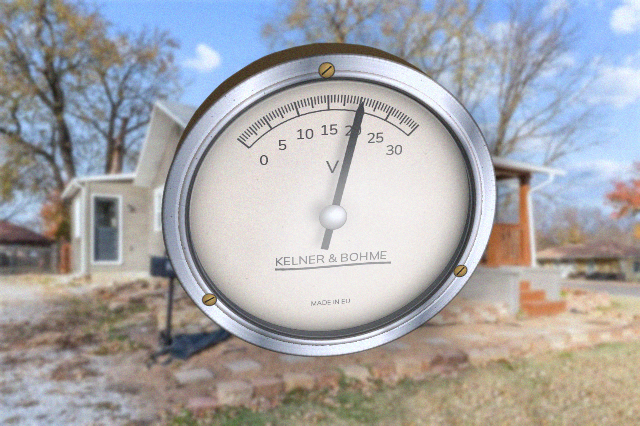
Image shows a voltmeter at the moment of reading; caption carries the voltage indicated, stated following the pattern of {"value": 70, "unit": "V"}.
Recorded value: {"value": 20, "unit": "V"}
